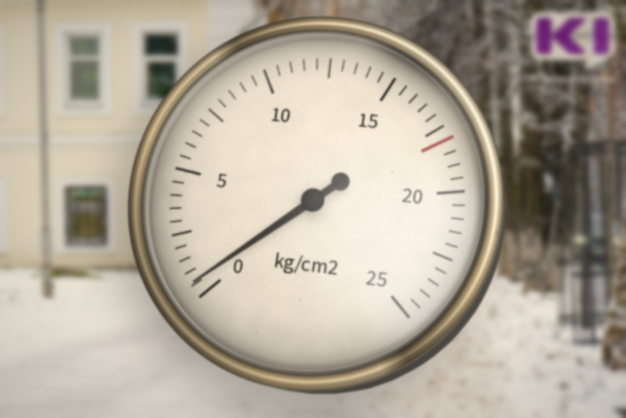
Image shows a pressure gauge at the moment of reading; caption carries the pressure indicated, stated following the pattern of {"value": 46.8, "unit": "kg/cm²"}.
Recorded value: {"value": 0.5, "unit": "kg/cm²"}
